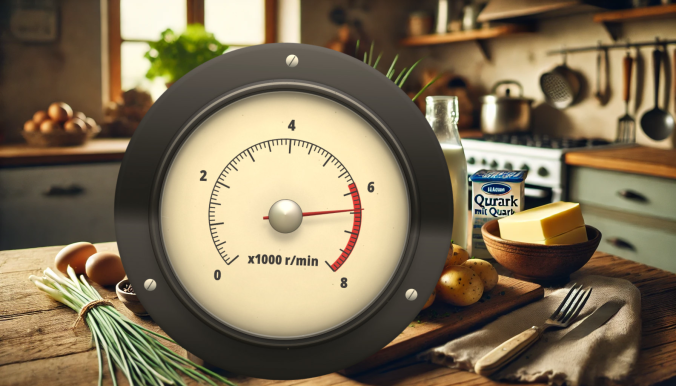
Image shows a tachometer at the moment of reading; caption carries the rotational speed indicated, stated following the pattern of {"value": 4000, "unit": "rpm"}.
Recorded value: {"value": 6400, "unit": "rpm"}
